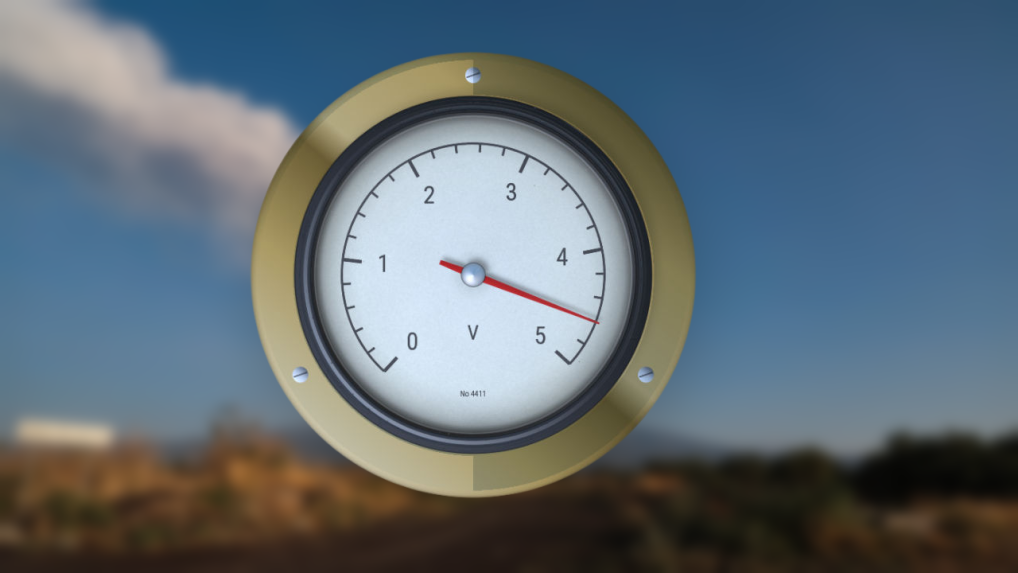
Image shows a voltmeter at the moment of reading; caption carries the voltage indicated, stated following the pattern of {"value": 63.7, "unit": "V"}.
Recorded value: {"value": 4.6, "unit": "V"}
